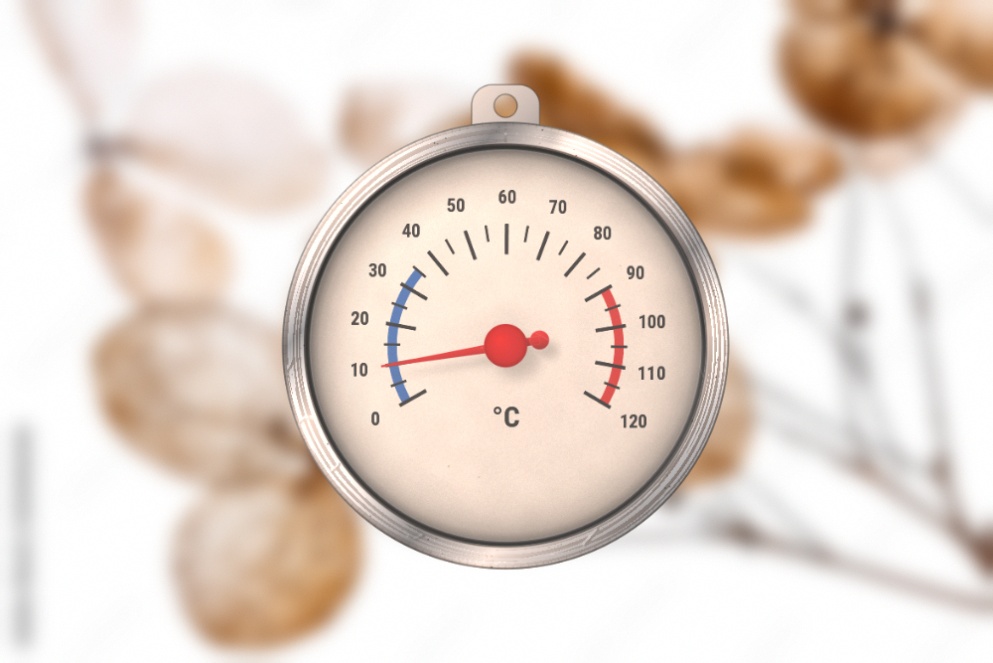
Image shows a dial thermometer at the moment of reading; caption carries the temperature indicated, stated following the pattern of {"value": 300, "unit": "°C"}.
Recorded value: {"value": 10, "unit": "°C"}
